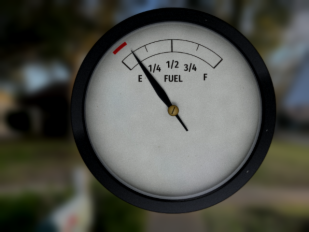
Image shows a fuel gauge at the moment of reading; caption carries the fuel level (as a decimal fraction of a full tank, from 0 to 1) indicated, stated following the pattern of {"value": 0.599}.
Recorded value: {"value": 0.125}
